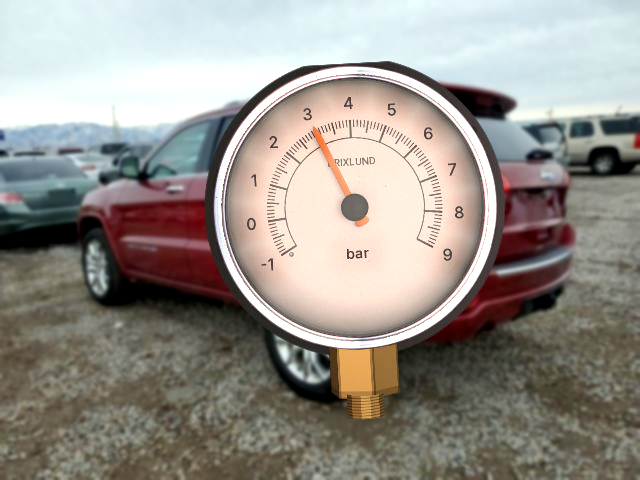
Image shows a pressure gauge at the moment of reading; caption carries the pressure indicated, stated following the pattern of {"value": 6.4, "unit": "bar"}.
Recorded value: {"value": 3, "unit": "bar"}
